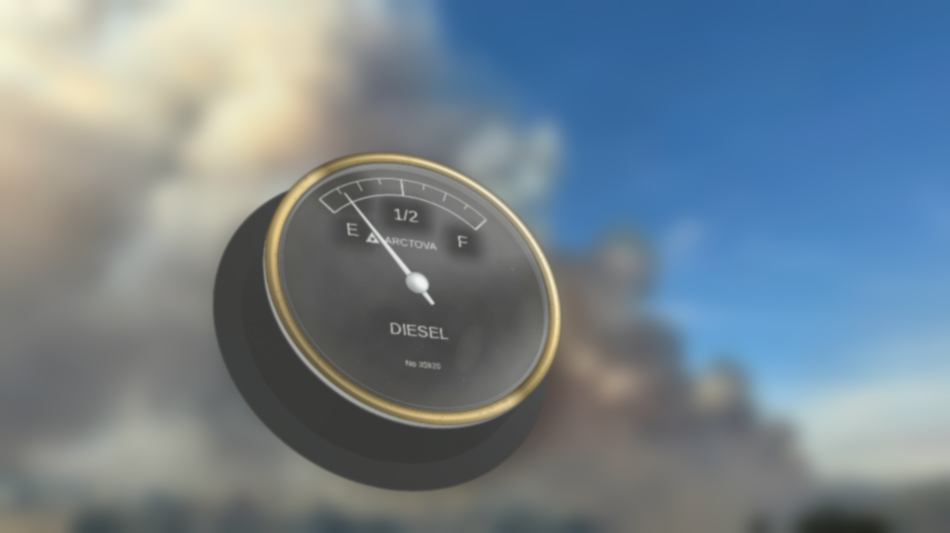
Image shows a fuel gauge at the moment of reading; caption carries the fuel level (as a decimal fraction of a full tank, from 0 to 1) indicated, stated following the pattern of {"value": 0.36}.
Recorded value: {"value": 0.125}
